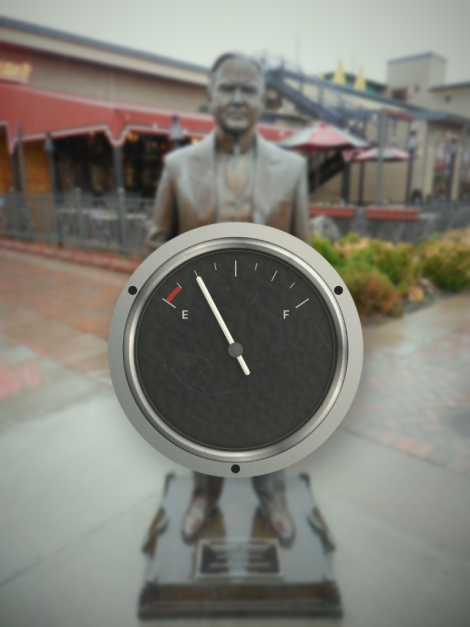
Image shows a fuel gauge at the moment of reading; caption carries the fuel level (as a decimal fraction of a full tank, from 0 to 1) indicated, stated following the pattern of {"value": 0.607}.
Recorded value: {"value": 0.25}
